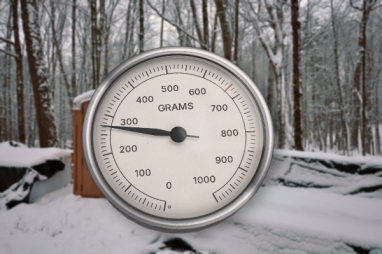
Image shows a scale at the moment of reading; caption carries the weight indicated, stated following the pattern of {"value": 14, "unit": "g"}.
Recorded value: {"value": 270, "unit": "g"}
